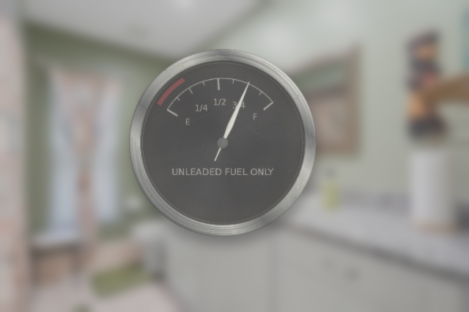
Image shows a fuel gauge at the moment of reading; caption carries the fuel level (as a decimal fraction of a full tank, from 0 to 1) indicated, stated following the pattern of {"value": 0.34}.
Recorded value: {"value": 0.75}
